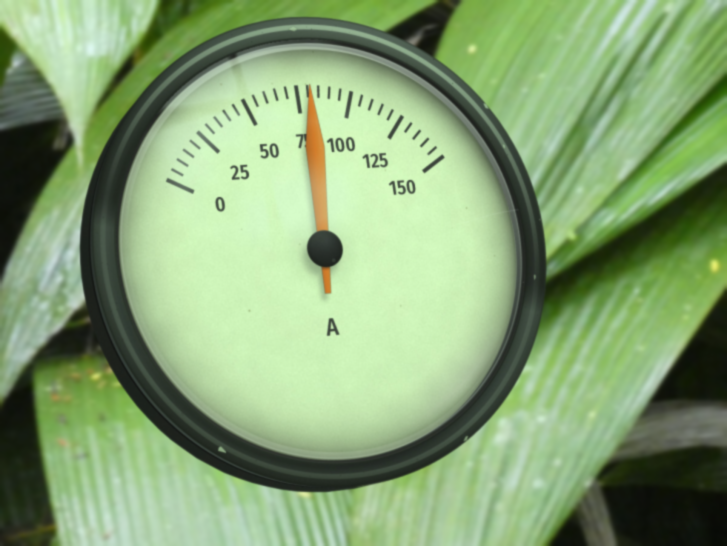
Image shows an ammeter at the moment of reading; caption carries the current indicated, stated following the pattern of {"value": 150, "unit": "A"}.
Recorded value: {"value": 80, "unit": "A"}
